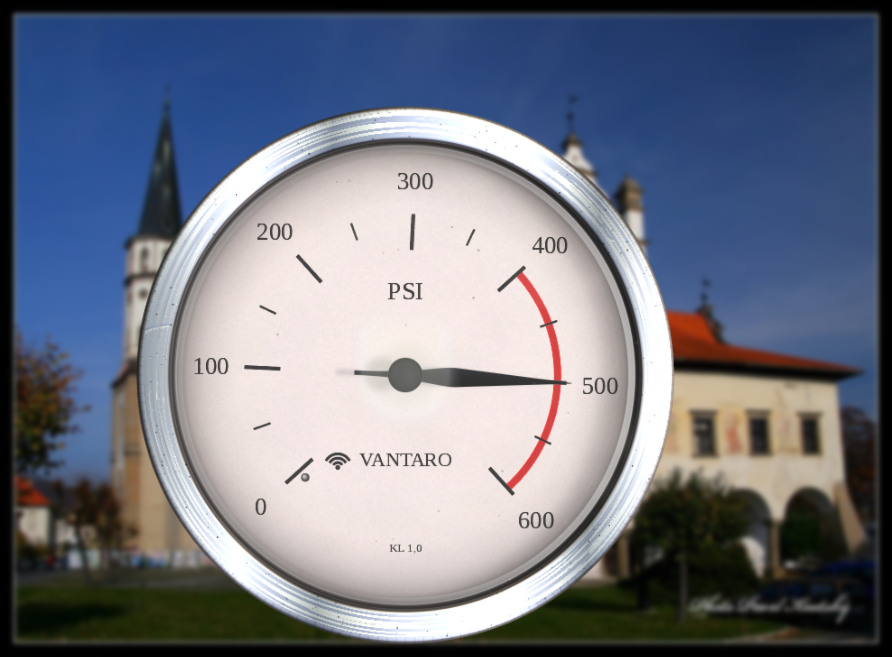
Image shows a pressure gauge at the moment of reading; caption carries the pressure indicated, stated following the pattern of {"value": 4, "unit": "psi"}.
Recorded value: {"value": 500, "unit": "psi"}
